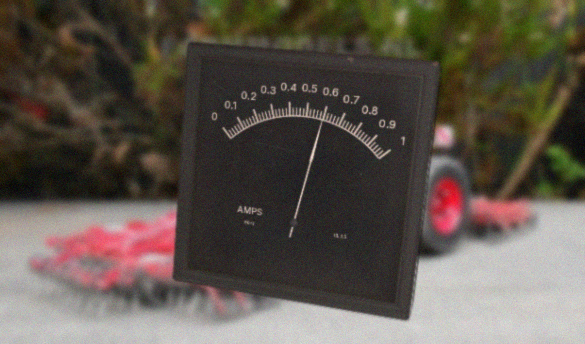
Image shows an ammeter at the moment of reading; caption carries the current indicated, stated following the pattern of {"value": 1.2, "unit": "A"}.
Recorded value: {"value": 0.6, "unit": "A"}
